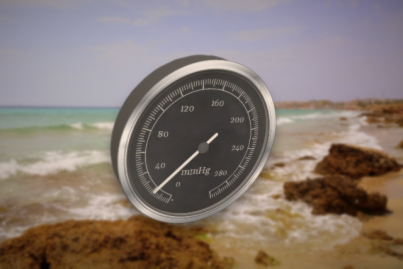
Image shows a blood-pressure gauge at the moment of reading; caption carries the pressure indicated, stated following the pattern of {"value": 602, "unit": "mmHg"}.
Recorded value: {"value": 20, "unit": "mmHg"}
